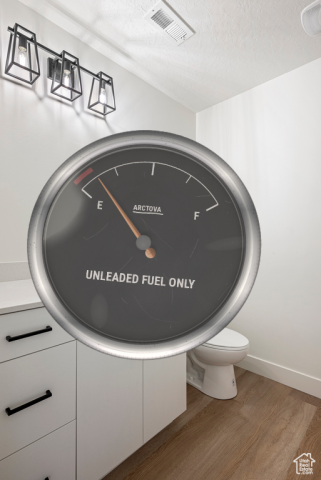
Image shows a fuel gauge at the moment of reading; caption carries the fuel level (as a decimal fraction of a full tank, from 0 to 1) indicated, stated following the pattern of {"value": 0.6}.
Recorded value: {"value": 0.125}
